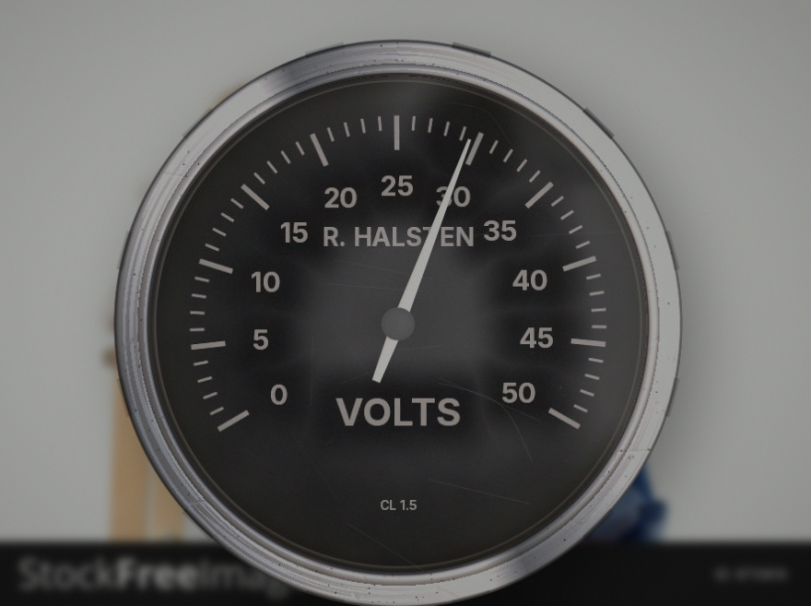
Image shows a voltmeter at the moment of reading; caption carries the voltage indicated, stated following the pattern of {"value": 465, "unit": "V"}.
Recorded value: {"value": 29.5, "unit": "V"}
